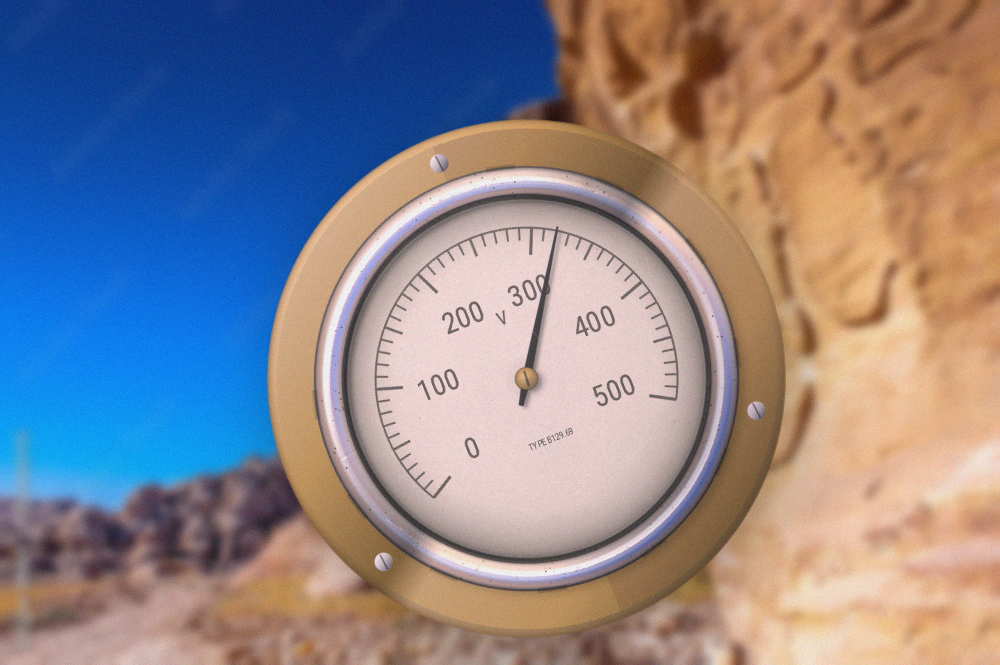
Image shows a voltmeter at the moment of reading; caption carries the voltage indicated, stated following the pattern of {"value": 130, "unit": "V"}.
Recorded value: {"value": 320, "unit": "V"}
